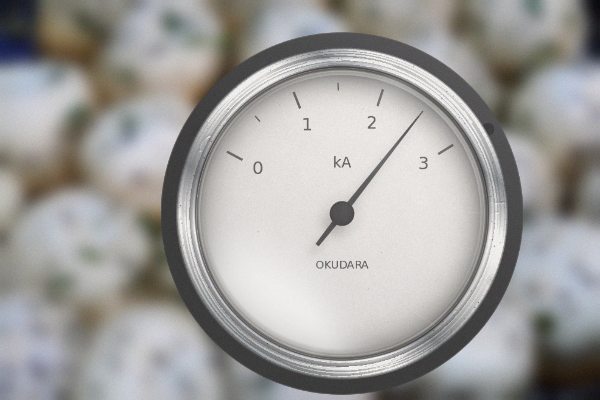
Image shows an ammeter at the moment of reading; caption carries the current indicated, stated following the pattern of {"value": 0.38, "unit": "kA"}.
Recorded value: {"value": 2.5, "unit": "kA"}
